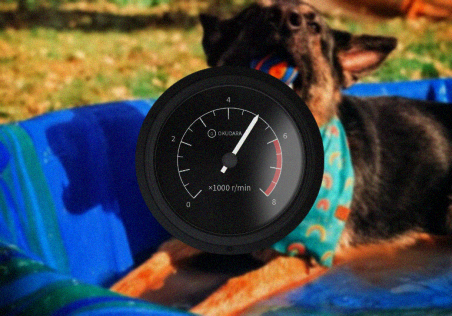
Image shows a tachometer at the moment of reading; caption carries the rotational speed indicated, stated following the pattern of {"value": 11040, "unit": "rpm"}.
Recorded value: {"value": 5000, "unit": "rpm"}
